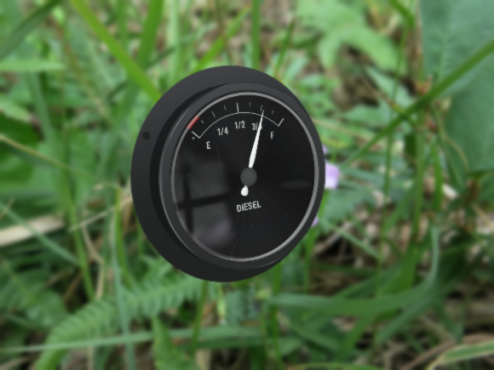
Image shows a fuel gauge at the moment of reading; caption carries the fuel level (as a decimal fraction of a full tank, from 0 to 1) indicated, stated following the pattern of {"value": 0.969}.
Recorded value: {"value": 0.75}
